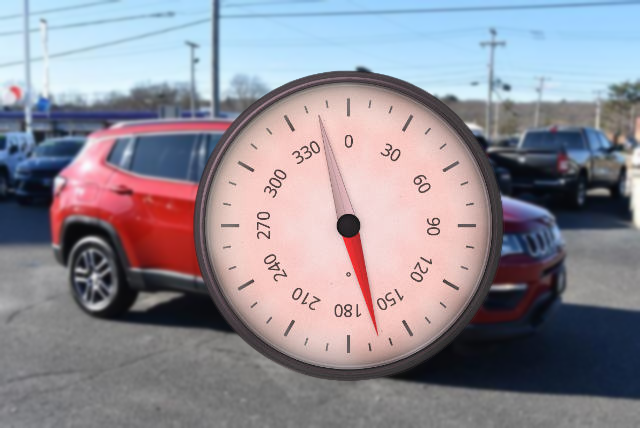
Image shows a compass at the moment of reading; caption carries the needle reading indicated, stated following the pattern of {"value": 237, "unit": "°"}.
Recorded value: {"value": 165, "unit": "°"}
